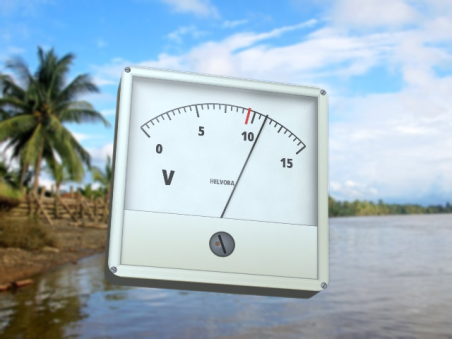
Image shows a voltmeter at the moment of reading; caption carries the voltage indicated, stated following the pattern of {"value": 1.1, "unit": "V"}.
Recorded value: {"value": 11, "unit": "V"}
